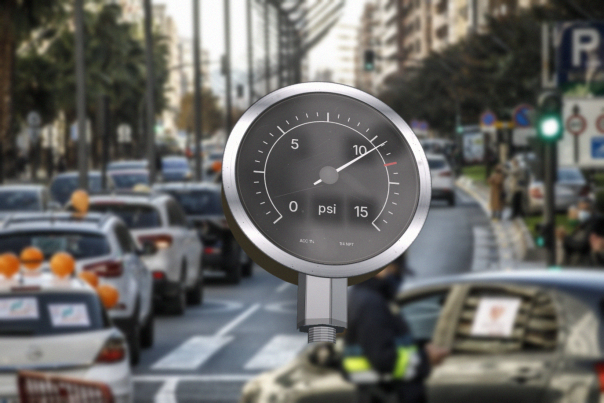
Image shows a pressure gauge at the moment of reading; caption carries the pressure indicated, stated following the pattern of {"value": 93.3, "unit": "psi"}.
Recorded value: {"value": 10.5, "unit": "psi"}
